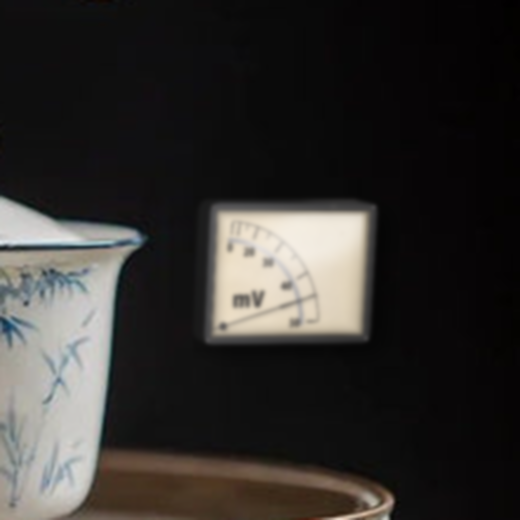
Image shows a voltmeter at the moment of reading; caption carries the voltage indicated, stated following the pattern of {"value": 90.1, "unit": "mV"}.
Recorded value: {"value": 45, "unit": "mV"}
